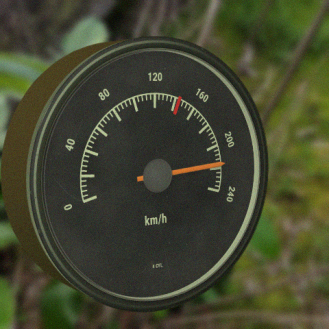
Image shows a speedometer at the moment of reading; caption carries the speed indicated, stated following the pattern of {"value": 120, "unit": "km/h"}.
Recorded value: {"value": 216, "unit": "km/h"}
